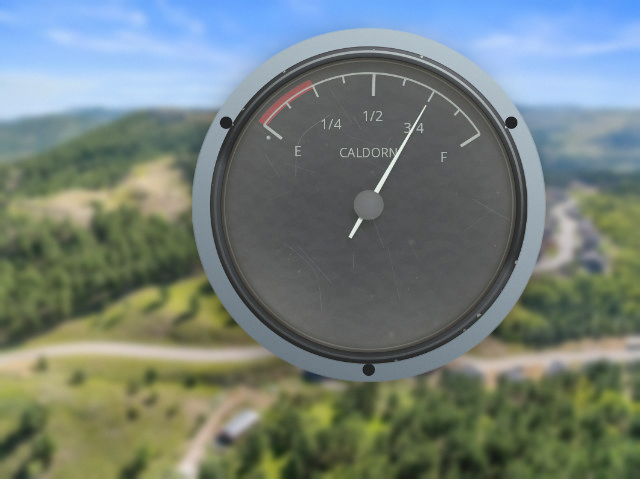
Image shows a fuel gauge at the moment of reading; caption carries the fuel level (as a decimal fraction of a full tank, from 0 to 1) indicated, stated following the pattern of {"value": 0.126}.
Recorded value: {"value": 0.75}
